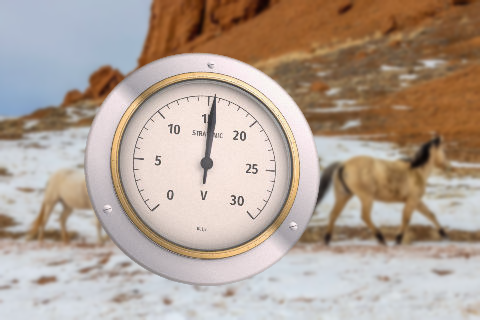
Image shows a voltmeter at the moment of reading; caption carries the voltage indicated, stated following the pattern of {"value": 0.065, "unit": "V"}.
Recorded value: {"value": 15.5, "unit": "V"}
